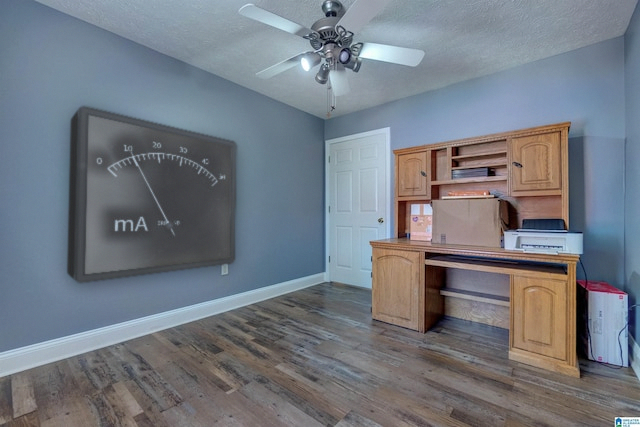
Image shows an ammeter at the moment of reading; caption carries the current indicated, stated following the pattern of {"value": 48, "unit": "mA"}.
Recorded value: {"value": 10, "unit": "mA"}
